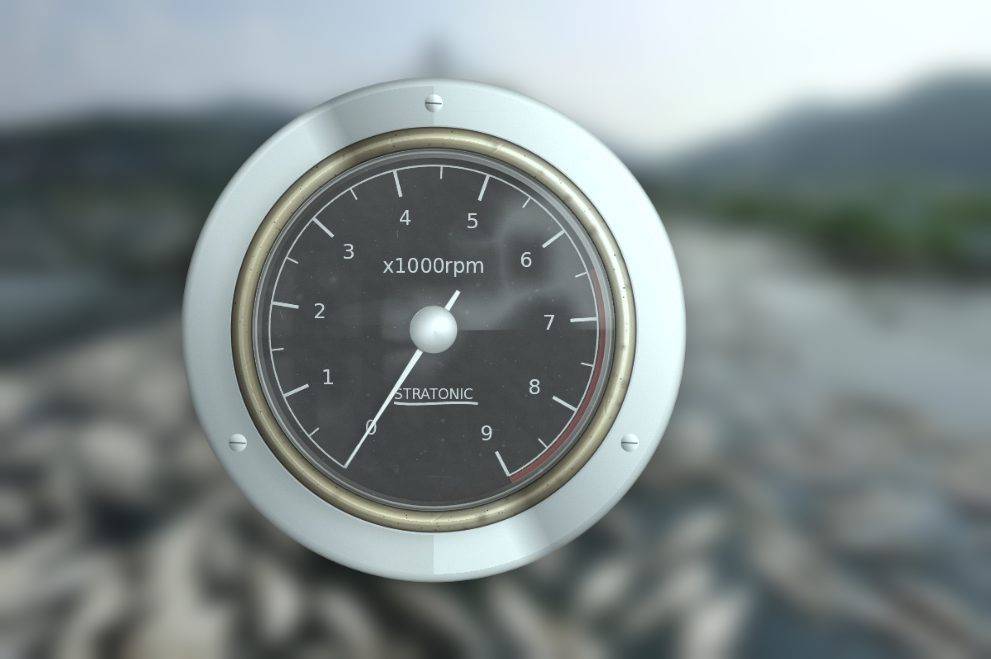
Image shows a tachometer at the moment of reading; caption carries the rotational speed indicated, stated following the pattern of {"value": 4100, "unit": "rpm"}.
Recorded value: {"value": 0, "unit": "rpm"}
